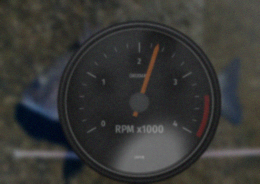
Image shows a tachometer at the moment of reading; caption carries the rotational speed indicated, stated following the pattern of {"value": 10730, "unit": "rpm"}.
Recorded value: {"value": 2300, "unit": "rpm"}
